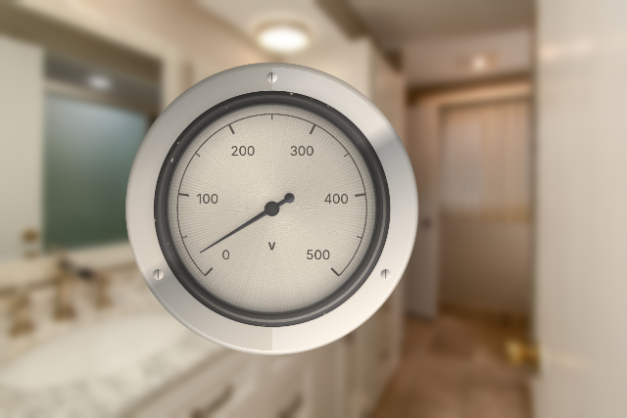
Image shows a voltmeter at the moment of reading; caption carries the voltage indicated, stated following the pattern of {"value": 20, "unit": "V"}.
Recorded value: {"value": 25, "unit": "V"}
